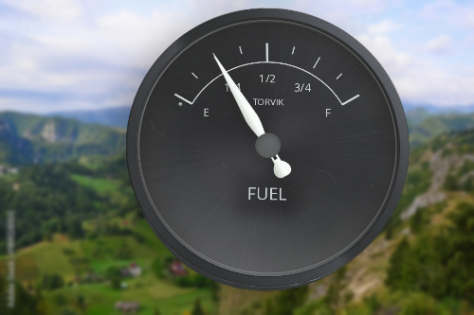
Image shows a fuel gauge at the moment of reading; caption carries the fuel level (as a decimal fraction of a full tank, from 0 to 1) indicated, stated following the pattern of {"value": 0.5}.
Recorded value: {"value": 0.25}
